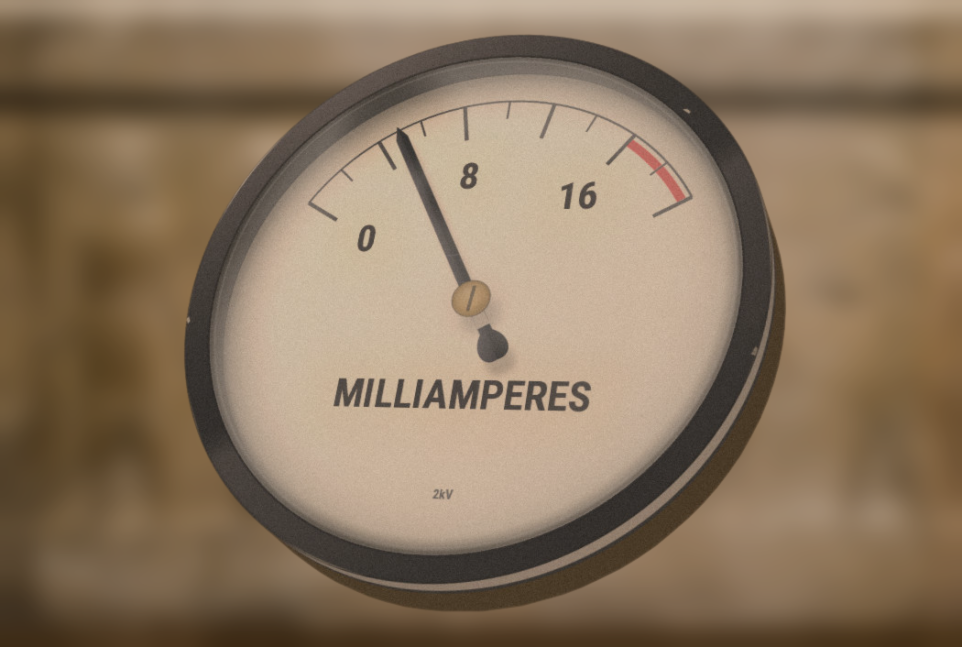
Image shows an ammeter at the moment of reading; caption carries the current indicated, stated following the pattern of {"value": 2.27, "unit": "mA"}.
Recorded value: {"value": 5, "unit": "mA"}
